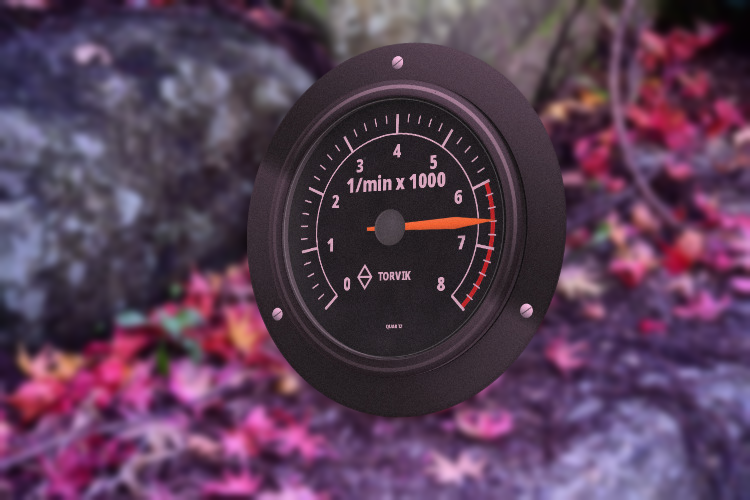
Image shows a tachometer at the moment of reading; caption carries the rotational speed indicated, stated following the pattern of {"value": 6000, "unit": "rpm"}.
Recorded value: {"value": 6600, "unit": "rpm"}
